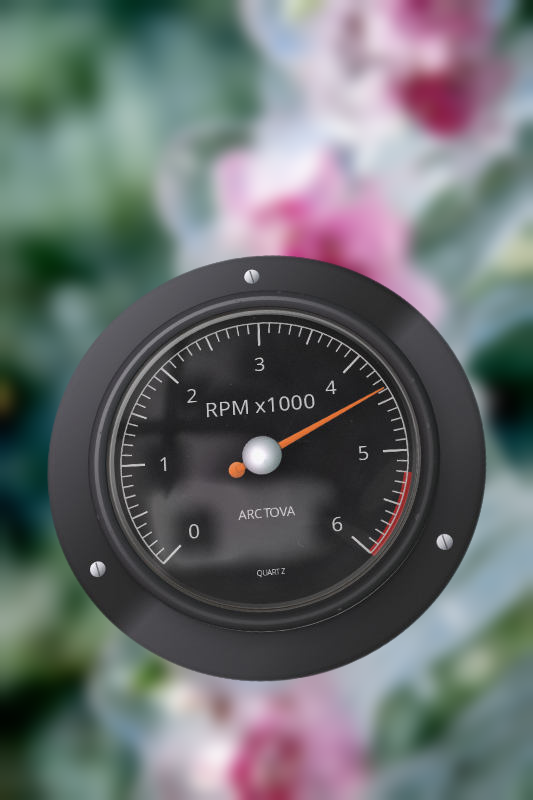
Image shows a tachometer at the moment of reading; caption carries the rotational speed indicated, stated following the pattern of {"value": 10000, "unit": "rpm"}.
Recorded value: {"value": 4400, "unit": "rpm"}
